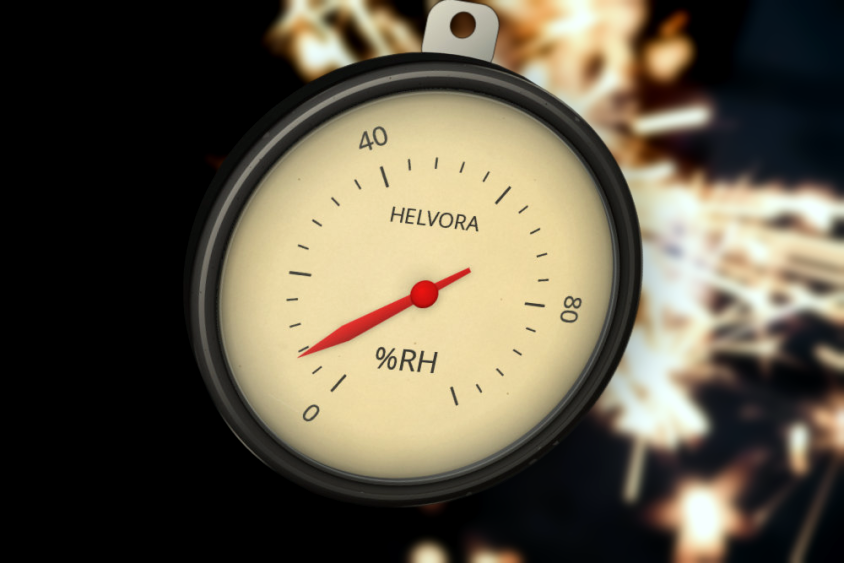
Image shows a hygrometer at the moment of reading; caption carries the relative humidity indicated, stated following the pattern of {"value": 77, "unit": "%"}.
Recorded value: {"value": 8, "unit": "%"}
